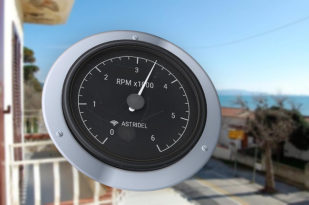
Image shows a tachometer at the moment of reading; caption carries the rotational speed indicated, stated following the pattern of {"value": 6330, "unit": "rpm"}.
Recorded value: {"value": 3400, "unit": "rpm"}
